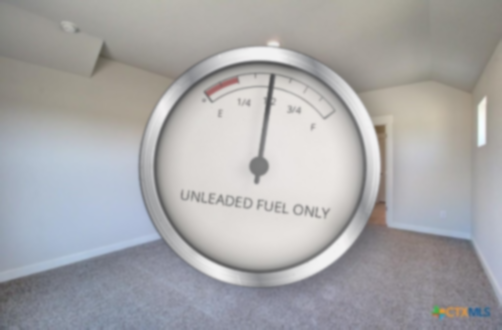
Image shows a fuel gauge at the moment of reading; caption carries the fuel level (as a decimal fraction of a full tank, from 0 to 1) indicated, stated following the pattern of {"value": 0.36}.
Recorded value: {"value": 0.5}
